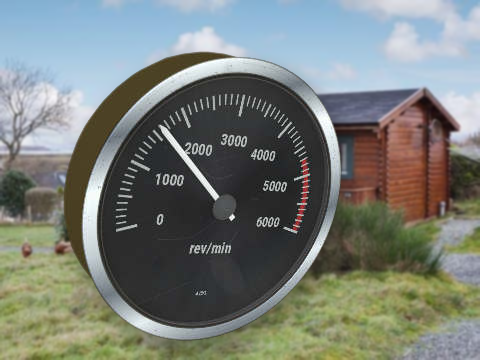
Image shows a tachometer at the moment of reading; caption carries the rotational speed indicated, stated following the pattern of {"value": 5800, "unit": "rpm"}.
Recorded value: {"value": 1600, "unit": "rpm"}
